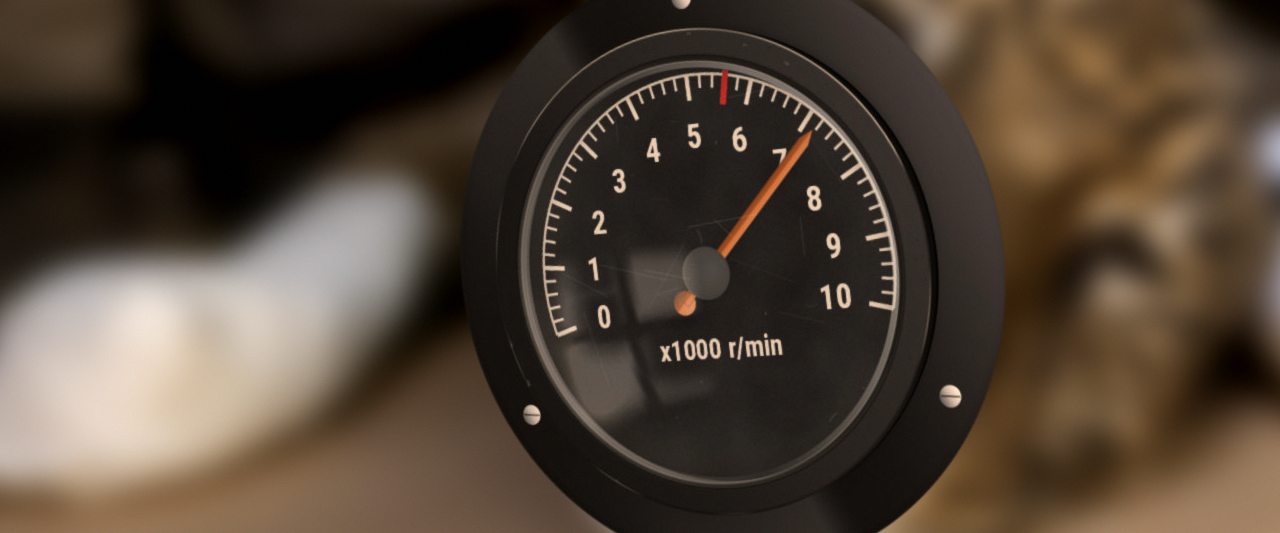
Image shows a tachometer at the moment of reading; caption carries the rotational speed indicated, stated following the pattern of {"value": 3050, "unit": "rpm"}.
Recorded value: {"value": 7200, "unit": "rpm"}
